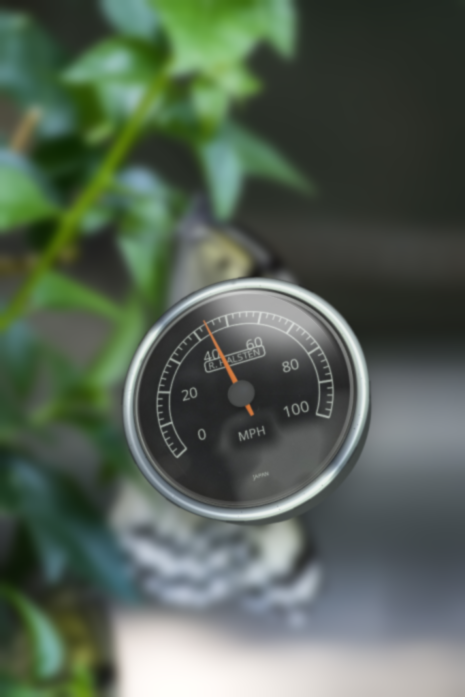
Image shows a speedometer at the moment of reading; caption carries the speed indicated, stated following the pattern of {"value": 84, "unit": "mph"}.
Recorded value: {"value": 44, "unit": "mph"}
